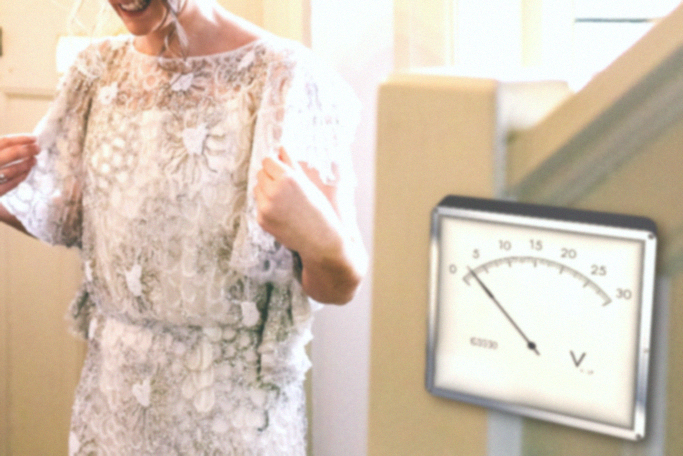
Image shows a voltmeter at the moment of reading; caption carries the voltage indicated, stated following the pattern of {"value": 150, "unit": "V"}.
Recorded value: {"value": 2.5, "unit": "V"}
